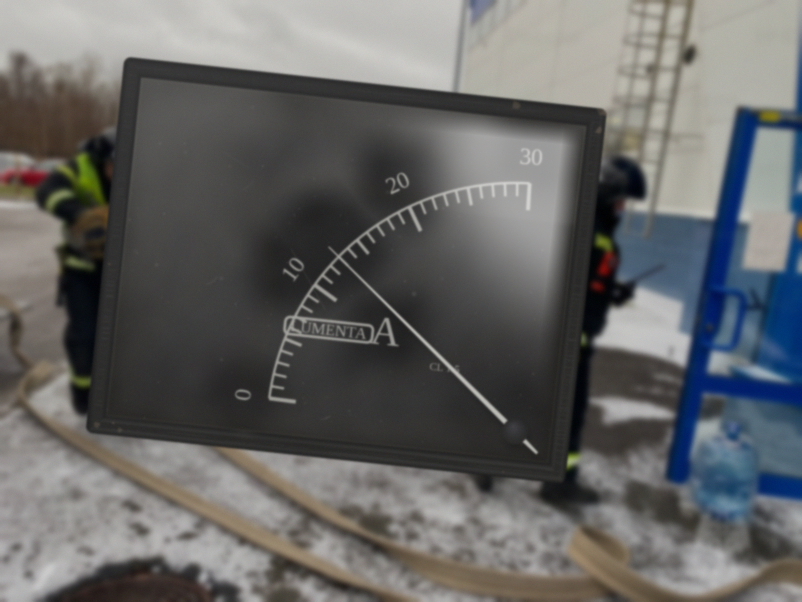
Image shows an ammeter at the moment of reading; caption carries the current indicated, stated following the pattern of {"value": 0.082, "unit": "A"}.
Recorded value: {"value": 13, "unit": "A"}
